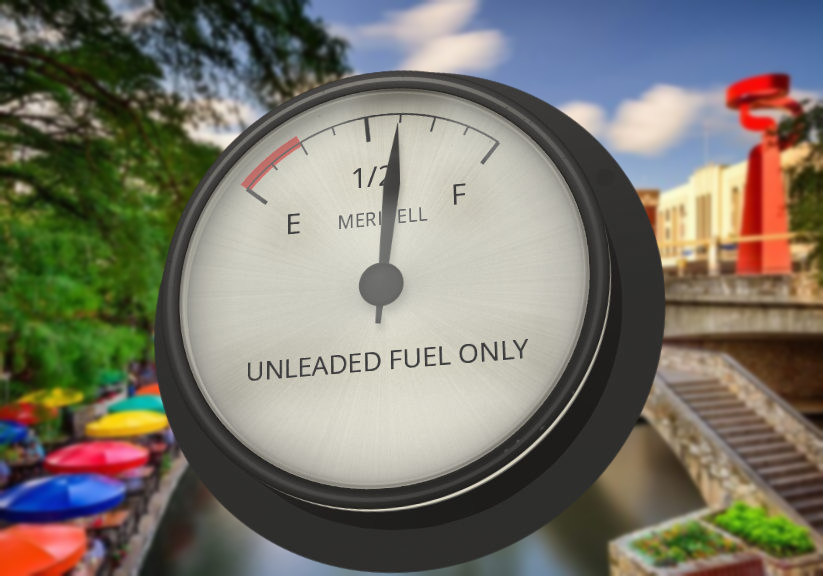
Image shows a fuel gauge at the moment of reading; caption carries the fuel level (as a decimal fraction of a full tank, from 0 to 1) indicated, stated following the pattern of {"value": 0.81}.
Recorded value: {"value": 0.625}
